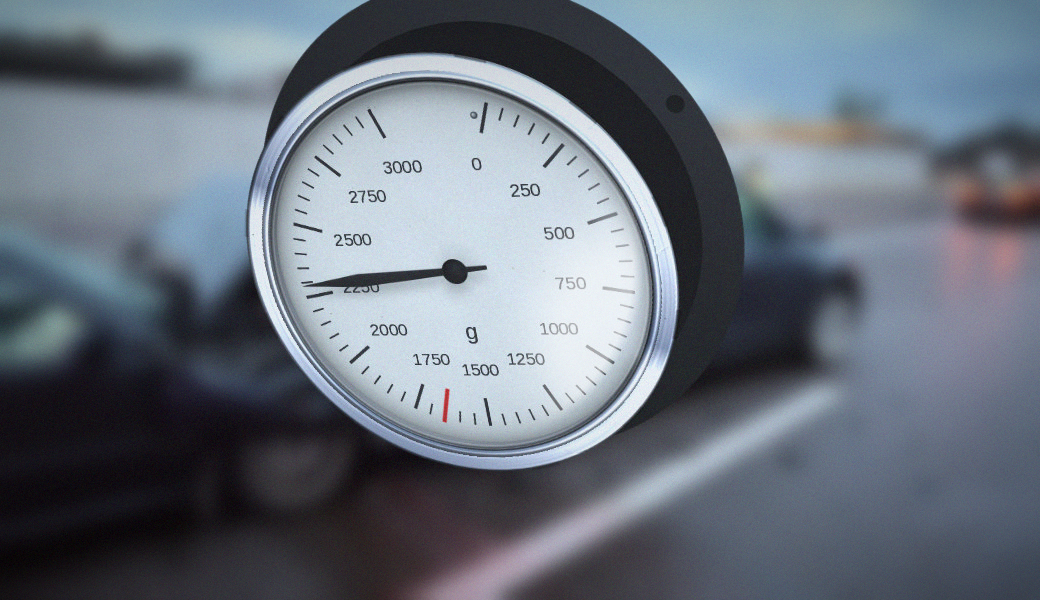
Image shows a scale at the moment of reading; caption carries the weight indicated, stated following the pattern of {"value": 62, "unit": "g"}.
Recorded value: {"value": 2300, "unit": "g"}
